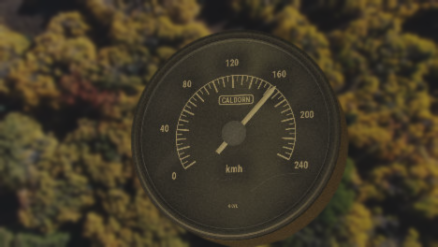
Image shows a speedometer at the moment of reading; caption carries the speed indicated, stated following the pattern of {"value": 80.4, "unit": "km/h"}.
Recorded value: {"value": 165, "unit": "km/h"}
